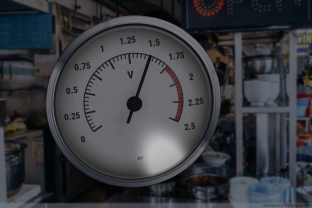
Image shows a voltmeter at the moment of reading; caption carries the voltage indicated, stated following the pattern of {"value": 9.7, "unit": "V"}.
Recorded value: {"value": 1.5, "unit": "V"}
